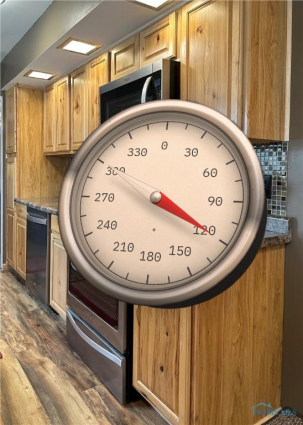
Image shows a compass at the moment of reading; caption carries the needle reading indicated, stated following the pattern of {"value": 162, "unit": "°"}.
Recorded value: {"value": 120, "unit": "°"}
